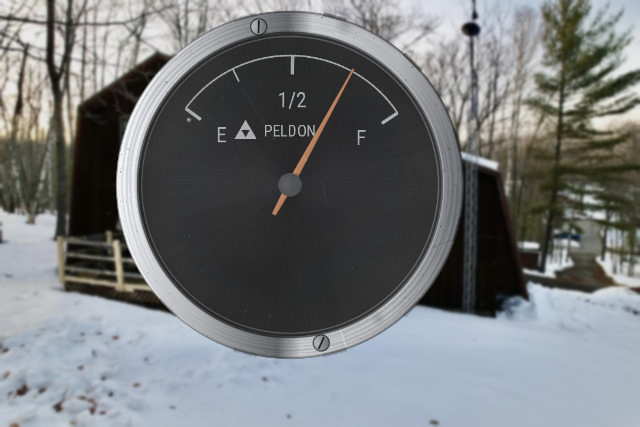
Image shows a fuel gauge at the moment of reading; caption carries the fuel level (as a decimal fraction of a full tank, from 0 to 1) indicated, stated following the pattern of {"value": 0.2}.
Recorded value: {"value": 0.75}
